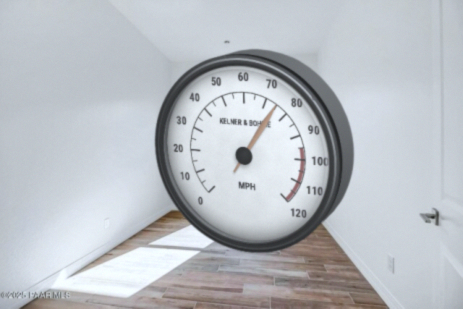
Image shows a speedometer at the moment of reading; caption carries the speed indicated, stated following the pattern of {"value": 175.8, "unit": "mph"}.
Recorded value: {"value": 75, "unit": "mph"}
